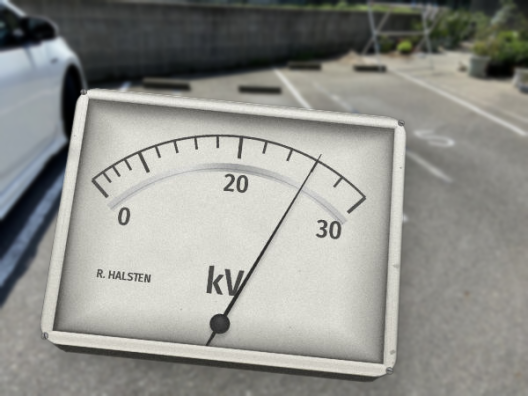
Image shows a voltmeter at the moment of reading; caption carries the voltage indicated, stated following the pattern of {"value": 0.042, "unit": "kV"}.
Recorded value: {"value": 26, "unit": "kV"}
